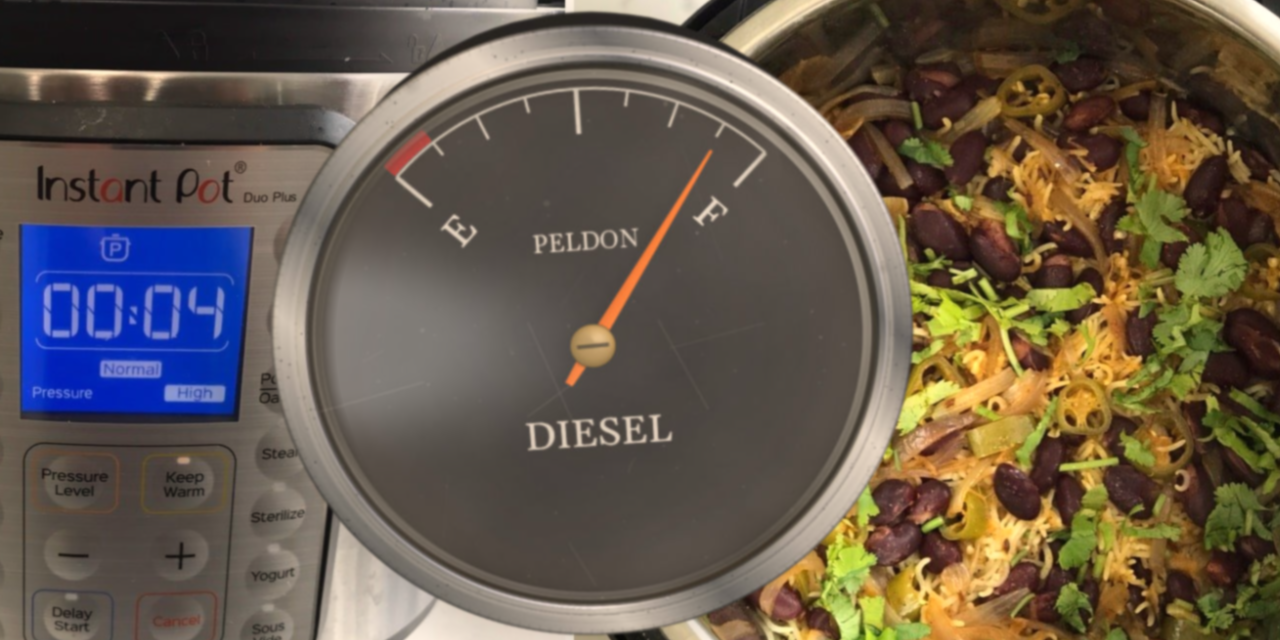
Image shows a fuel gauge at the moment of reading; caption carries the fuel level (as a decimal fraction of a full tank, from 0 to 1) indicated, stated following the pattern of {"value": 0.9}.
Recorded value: {"value": 0.875}
